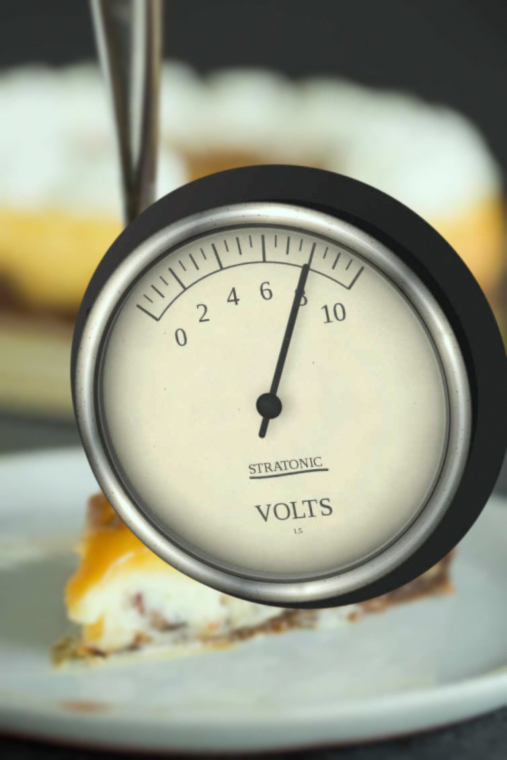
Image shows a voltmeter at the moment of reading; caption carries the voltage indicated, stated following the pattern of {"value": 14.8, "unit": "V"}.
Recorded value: {"value": 8, "unit": "V"}
